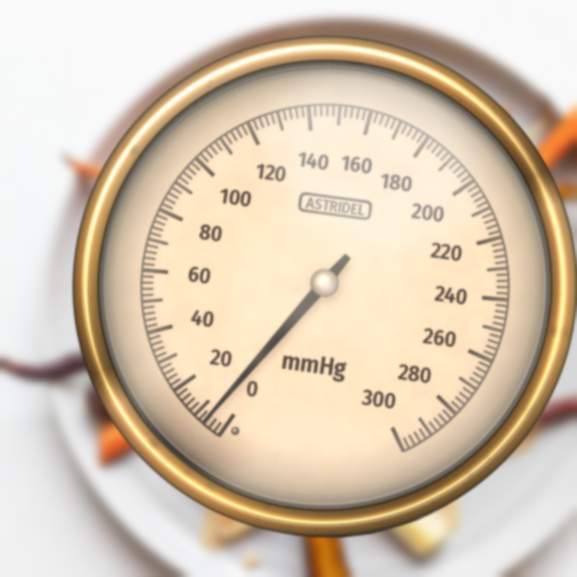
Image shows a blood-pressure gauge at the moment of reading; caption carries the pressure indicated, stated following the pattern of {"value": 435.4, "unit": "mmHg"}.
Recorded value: {"value": 6, "unit": "mmHg"}
